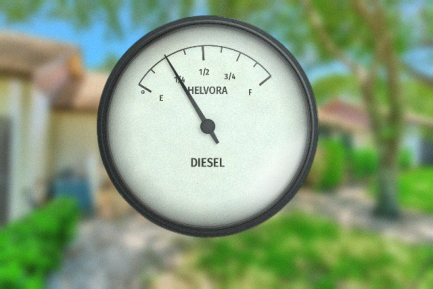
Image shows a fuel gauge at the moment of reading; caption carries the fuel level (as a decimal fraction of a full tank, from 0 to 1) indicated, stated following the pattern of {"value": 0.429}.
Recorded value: {"value": 0.25}
